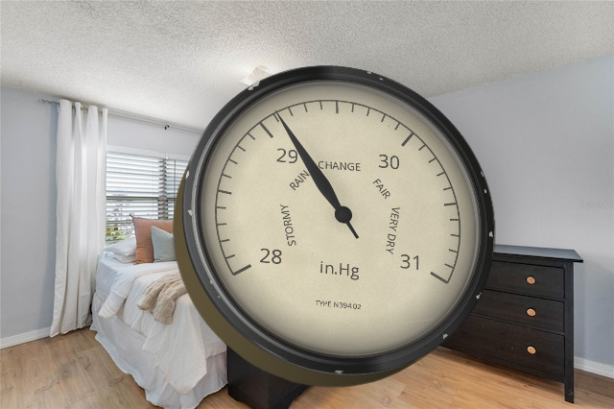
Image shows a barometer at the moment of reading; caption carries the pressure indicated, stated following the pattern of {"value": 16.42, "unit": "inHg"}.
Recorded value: {"value": 29.1, "unit": "inHg"}
